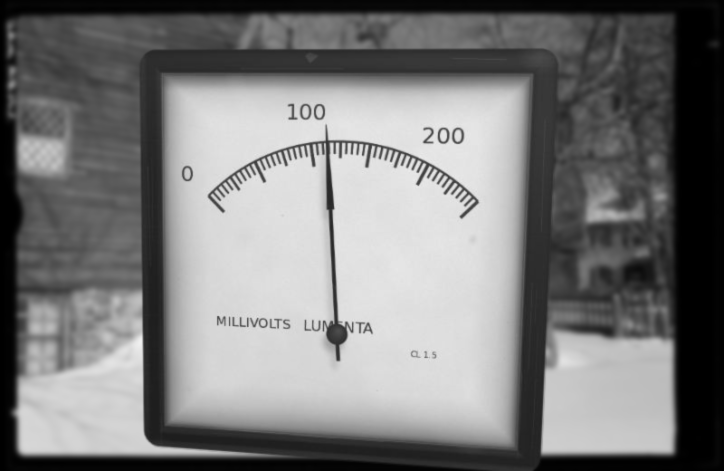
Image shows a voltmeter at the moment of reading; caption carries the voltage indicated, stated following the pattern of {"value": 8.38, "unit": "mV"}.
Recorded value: {"value": 115, "unit": "mV"}
